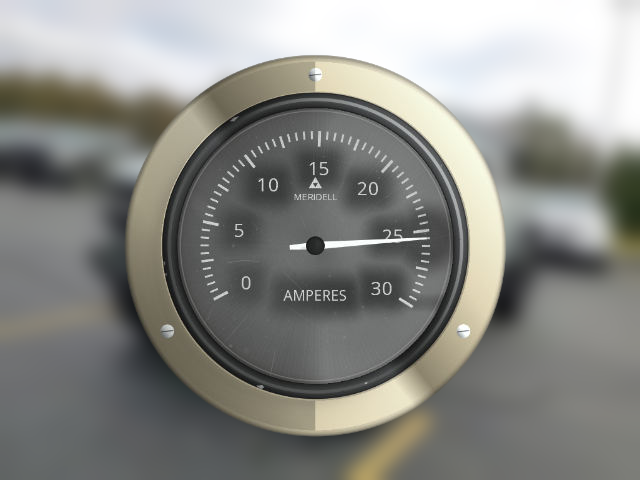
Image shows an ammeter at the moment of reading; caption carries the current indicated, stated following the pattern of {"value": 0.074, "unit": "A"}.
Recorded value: {"value": 25.5, "unit": "A"}
